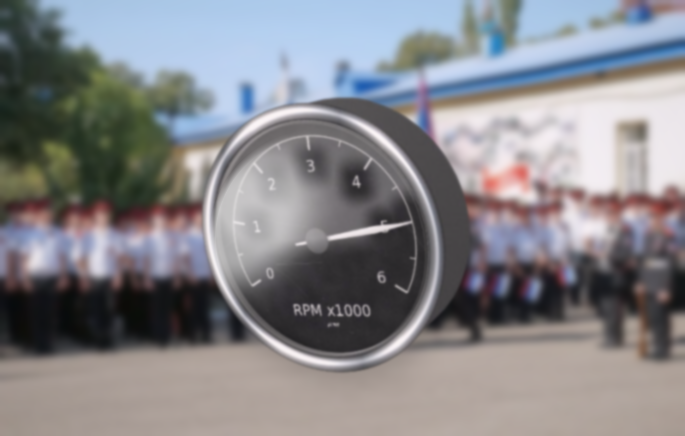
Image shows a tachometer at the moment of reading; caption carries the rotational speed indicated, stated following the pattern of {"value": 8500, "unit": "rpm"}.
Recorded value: {"value": 5000, "unit": "rpm"}
